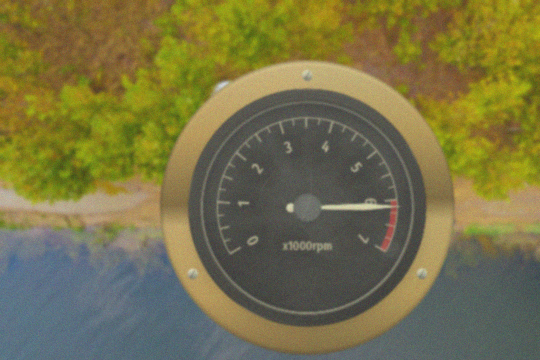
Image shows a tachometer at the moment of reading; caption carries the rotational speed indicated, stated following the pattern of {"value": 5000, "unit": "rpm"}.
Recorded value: {"value": 6125, "unit": "rpm"}
